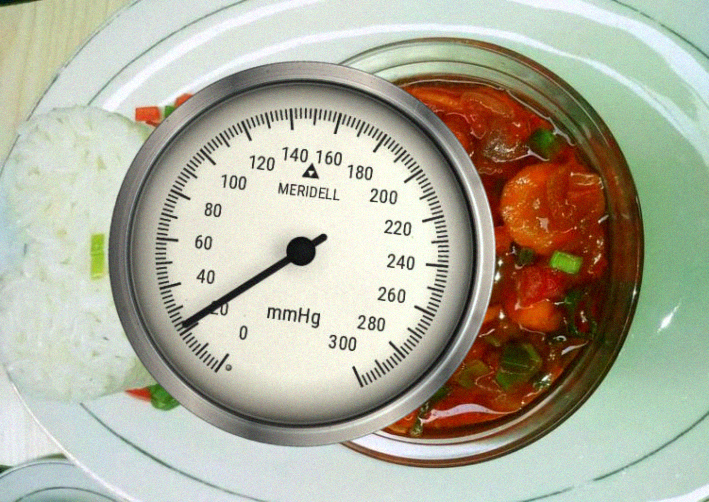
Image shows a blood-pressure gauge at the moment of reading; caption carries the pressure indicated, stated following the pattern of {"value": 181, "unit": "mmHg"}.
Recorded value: {"value": 22, "unit": "mmHg"}
